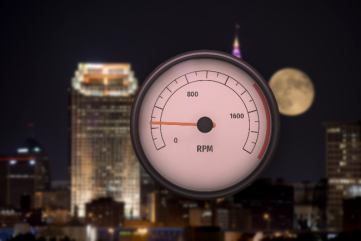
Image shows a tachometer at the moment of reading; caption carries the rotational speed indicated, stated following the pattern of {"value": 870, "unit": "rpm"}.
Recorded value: {"value": 250, "unit": "rpm"}
